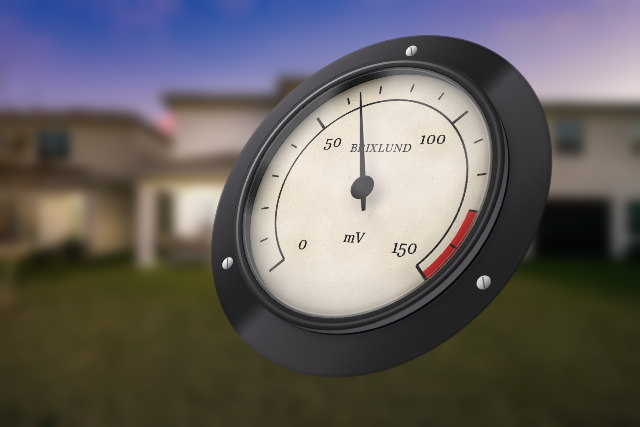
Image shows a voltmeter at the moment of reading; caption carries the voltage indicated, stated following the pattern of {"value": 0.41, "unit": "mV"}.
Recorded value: {"value": 65, "unit": "mV"}
